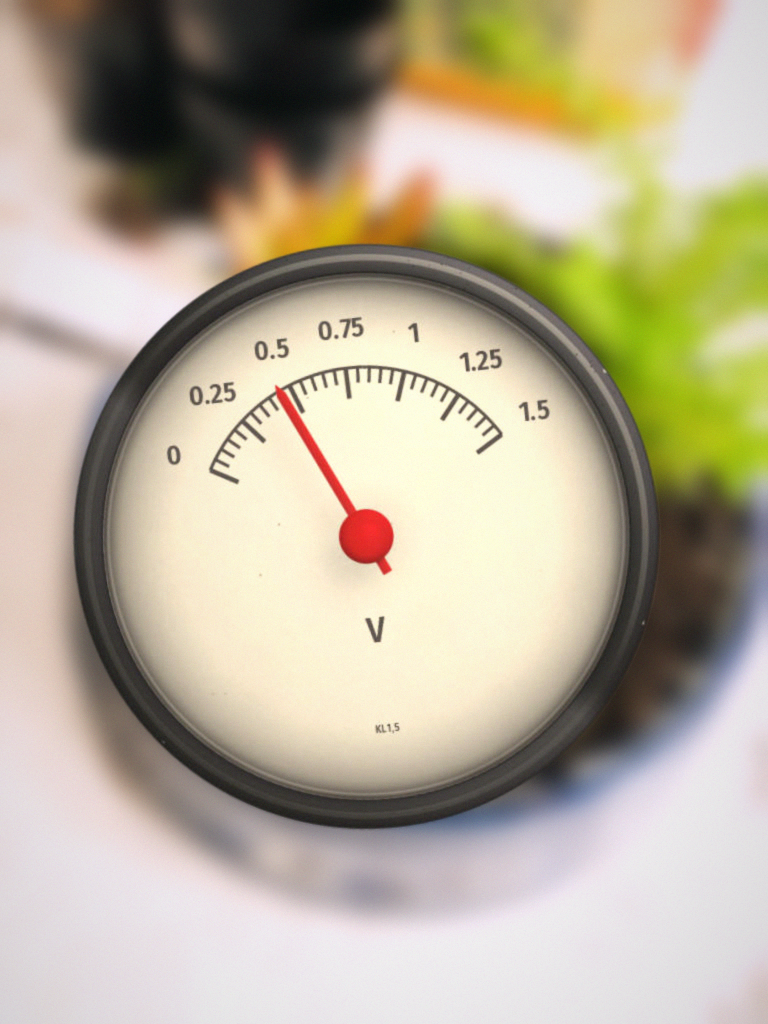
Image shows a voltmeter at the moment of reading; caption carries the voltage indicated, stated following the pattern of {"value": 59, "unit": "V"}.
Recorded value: {"value": 0.45, "unit": "V"}
